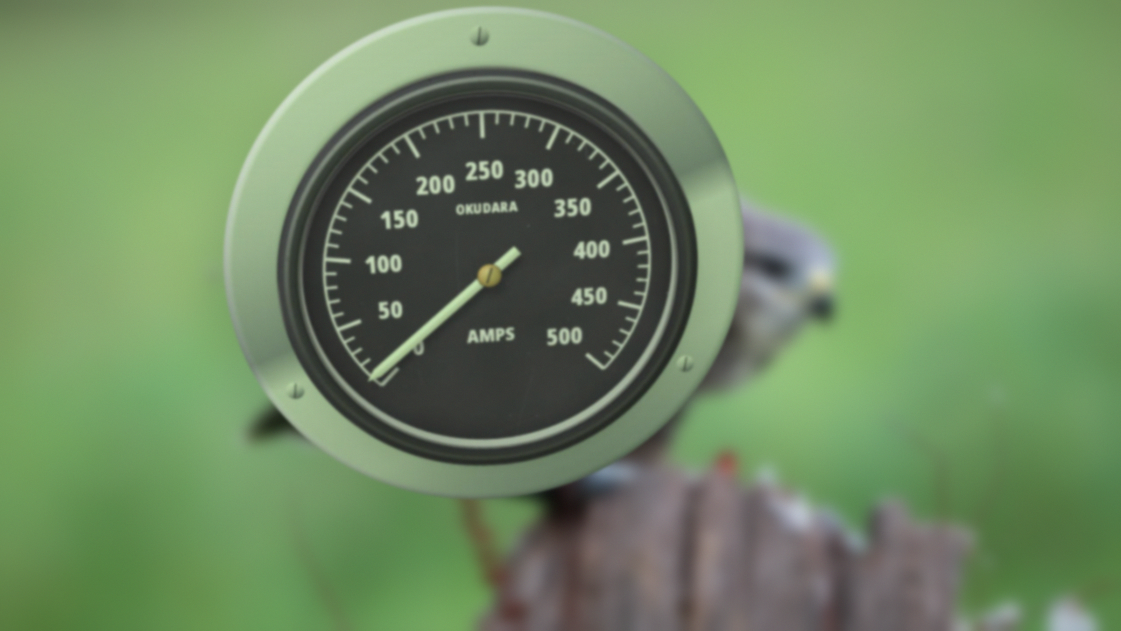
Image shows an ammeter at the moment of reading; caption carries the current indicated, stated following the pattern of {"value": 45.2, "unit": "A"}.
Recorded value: {"value": 10, "unit": "A"}
